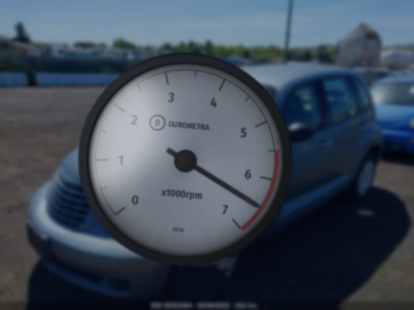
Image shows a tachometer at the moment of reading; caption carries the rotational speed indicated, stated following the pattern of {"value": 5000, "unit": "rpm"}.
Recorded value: {"value": 6500, "unit": "rpm"}
